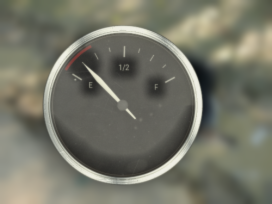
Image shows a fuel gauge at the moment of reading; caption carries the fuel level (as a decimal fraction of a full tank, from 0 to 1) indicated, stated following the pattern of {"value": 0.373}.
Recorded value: {"value": 0.125}
